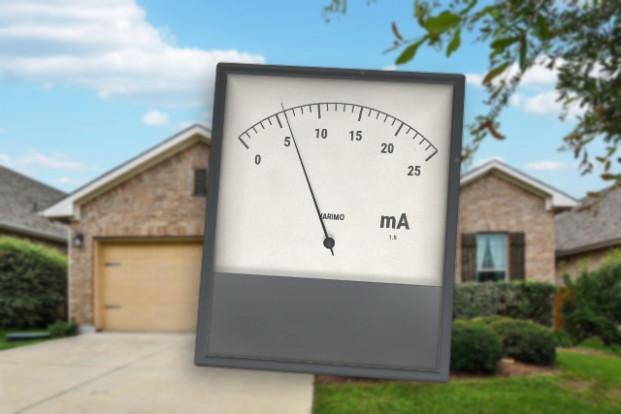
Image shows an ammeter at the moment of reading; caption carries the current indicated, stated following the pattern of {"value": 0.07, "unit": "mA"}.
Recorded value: {"value": 6, "unit": "mA"}
